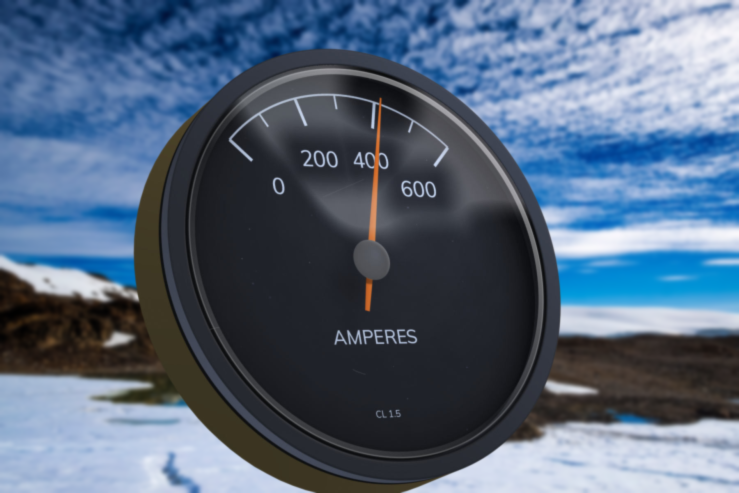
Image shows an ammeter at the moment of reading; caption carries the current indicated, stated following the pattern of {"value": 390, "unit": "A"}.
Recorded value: {"value": 400, "unit": "A"}
